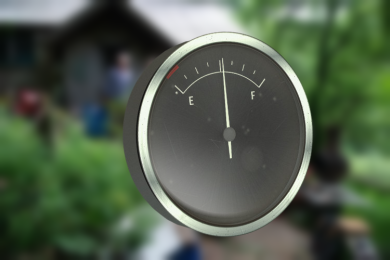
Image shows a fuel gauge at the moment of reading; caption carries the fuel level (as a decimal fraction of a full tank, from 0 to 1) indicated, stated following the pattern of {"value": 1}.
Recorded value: {"value": 0.5}
